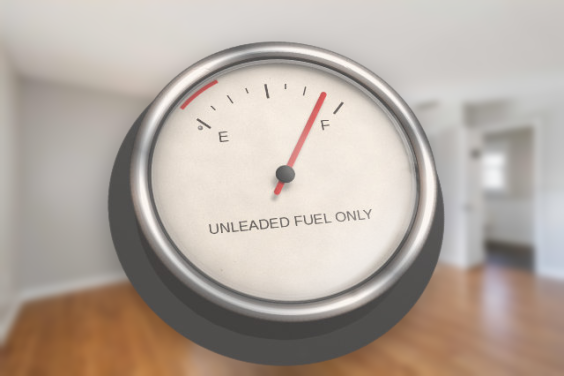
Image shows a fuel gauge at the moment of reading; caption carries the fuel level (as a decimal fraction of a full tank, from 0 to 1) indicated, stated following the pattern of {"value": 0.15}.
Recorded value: {"value": 0.875}
